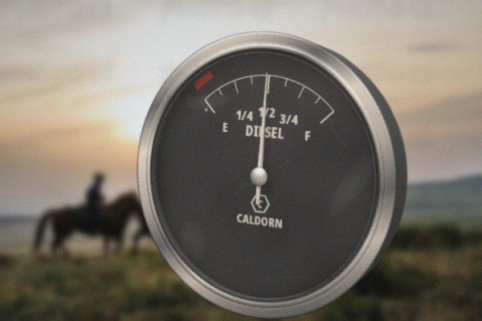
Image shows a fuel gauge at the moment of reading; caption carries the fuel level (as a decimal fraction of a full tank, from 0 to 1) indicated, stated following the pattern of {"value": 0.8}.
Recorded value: {"value": 0.5}
